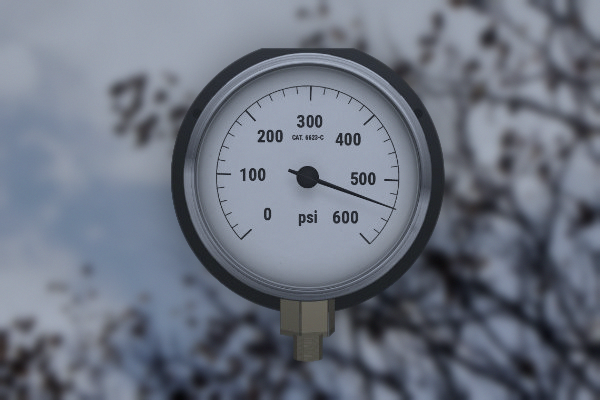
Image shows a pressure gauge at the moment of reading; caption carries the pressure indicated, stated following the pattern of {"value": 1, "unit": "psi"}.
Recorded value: {"value": 540, "unit": "psi"}
